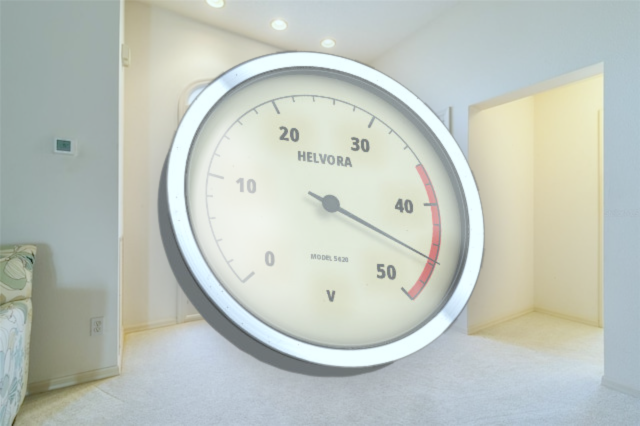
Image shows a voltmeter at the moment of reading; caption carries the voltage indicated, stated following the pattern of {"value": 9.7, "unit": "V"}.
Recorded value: {"value": 46, "unit": "V"}
